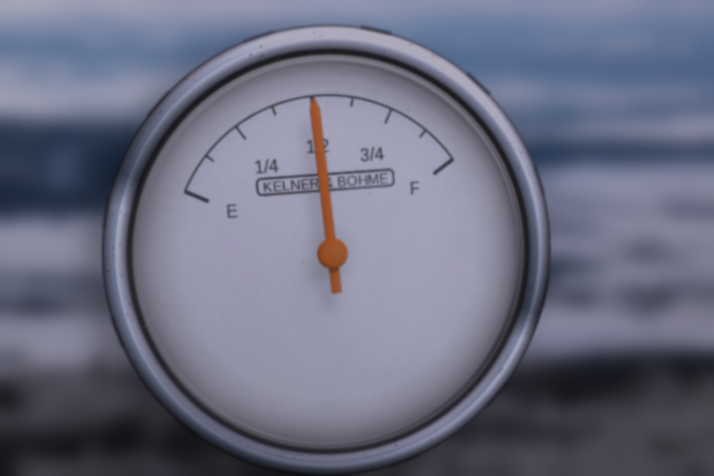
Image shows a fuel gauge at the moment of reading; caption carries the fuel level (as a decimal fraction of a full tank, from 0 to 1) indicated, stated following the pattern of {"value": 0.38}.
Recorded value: {"value": 0.5}
